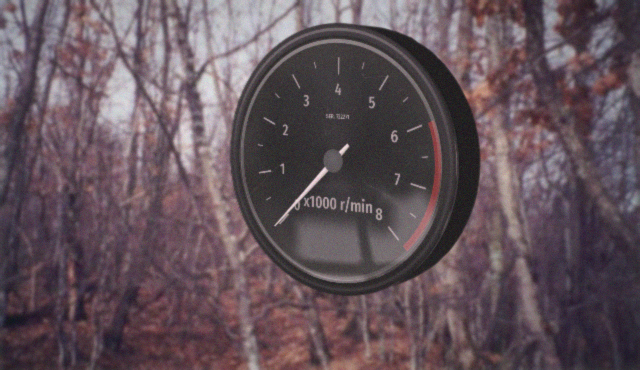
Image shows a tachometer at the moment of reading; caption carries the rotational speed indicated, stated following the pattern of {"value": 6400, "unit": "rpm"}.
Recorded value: {"value": 0, "unit": "rpm"}
